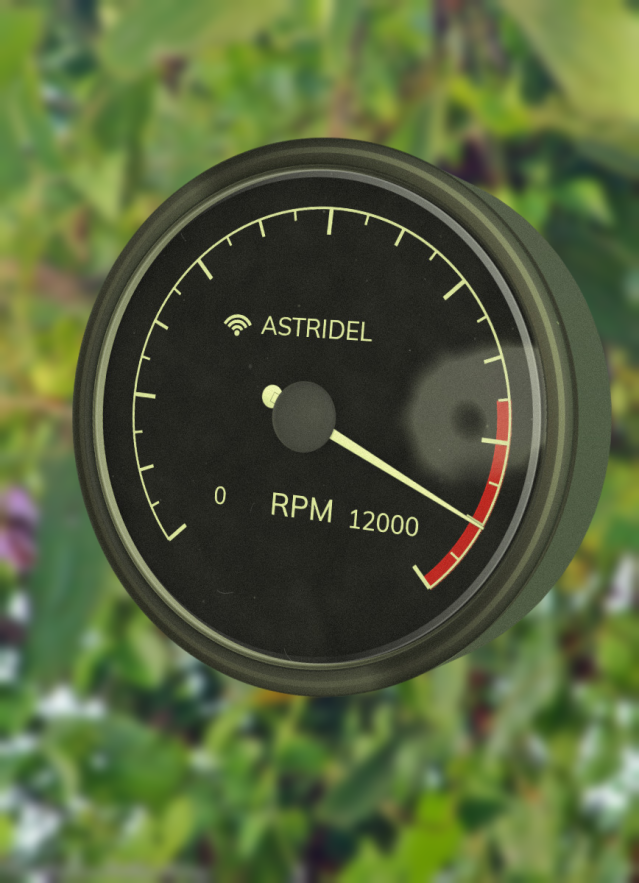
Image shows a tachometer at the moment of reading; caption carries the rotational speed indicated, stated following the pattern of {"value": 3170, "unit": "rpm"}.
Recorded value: {"value": 11000, "unit": "rpm"}
